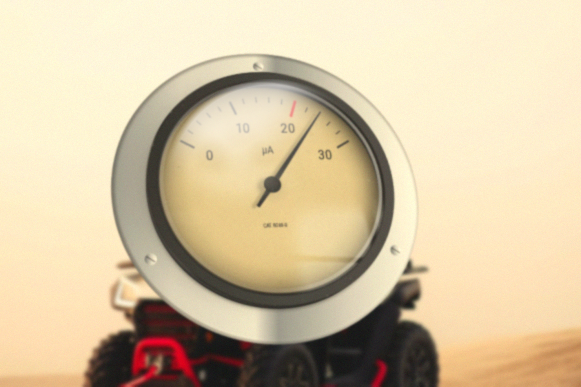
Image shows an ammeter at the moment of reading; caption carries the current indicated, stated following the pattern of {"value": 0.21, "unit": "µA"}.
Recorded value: {"value": 24, "unit": "µA"}
